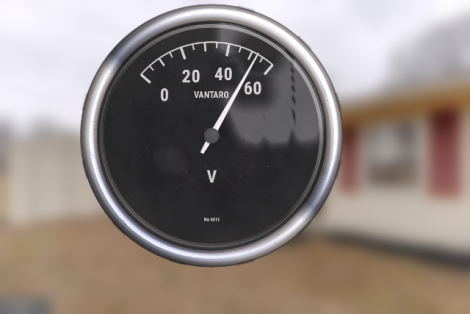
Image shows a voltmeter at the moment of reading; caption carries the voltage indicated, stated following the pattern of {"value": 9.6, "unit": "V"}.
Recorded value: {"value": 52.5, "unit": "V"}
